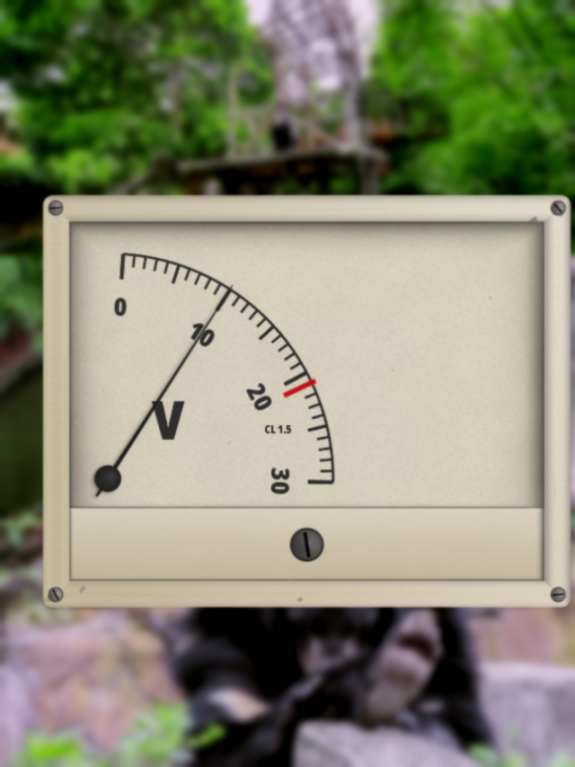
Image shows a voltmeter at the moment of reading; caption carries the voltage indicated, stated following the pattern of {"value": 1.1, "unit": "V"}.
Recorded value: {"value": 10, "unit": "V"}
